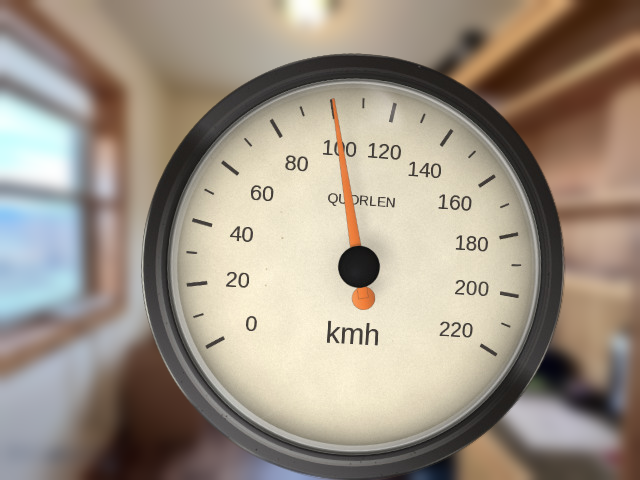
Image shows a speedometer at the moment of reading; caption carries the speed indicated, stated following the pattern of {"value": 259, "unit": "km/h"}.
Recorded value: {"value": 100, "unit": "km/h"}
